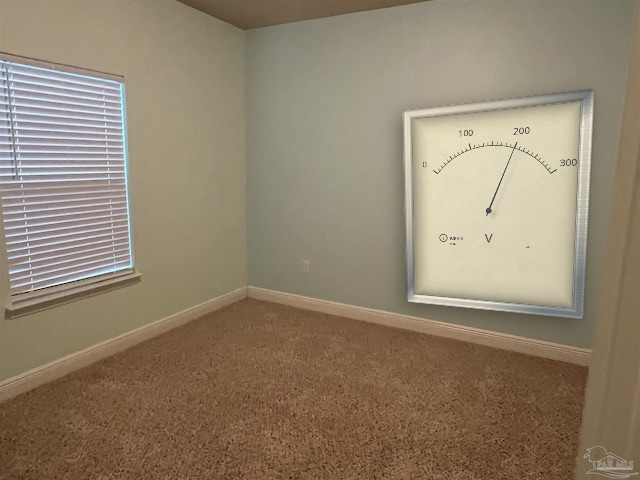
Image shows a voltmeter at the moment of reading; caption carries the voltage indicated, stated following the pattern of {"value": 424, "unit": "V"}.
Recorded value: {"value": 200, "unit": "V"}
